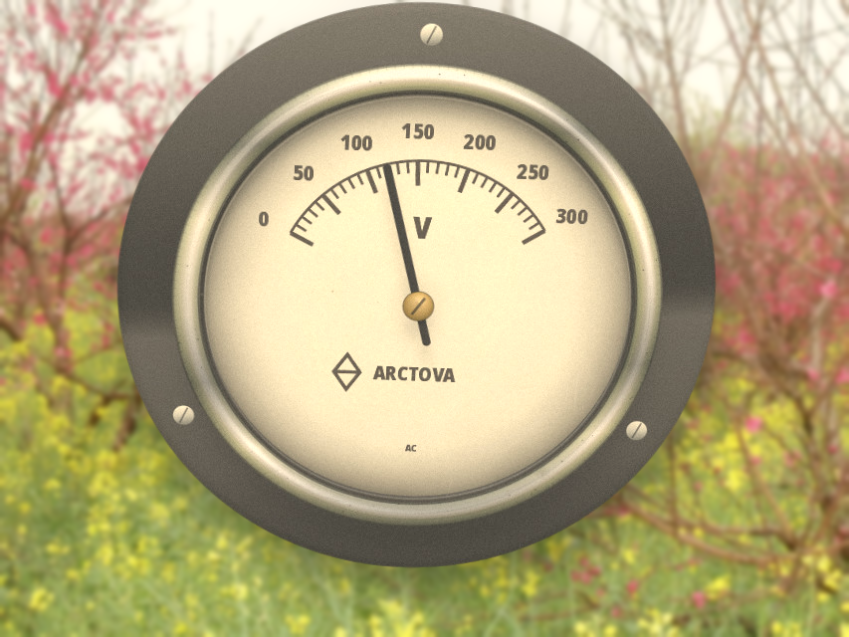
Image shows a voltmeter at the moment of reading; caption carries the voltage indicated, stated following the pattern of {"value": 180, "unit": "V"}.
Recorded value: {"value": 120, "unit": "V"}
